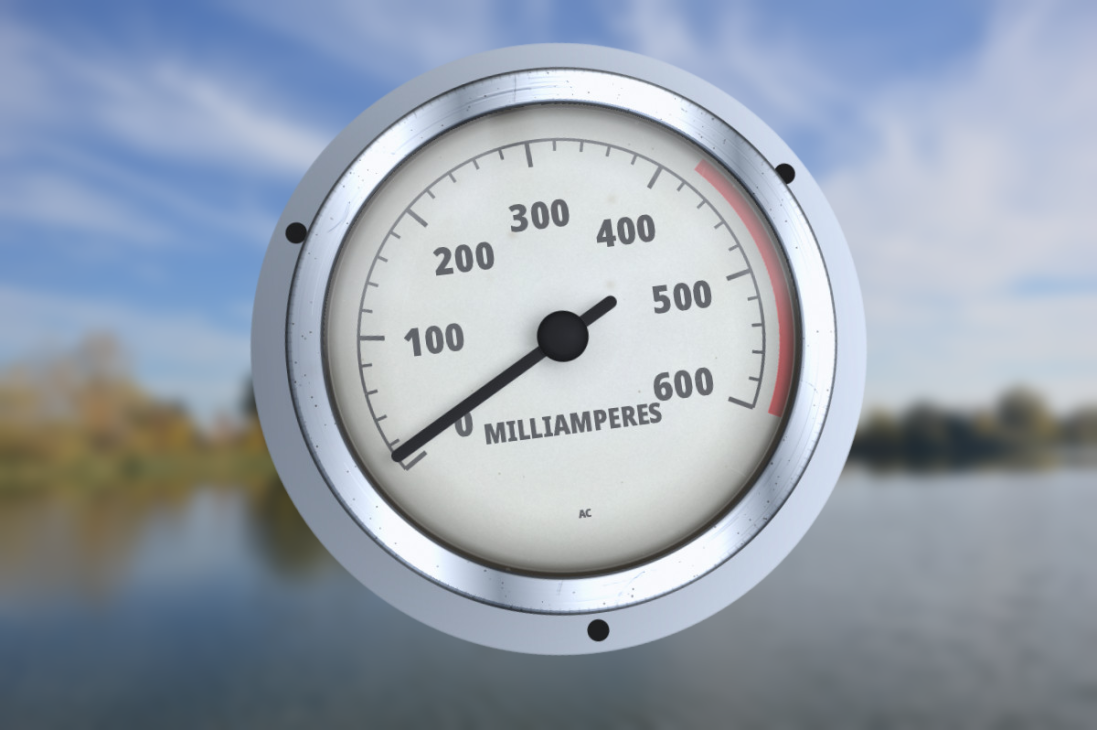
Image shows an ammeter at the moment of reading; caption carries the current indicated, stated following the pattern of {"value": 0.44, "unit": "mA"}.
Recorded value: {"value": 10, "unit": "mA"}
